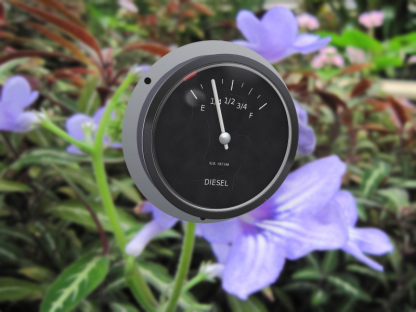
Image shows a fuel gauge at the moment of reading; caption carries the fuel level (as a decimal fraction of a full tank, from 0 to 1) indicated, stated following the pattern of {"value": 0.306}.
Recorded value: {"value": 0.25}
